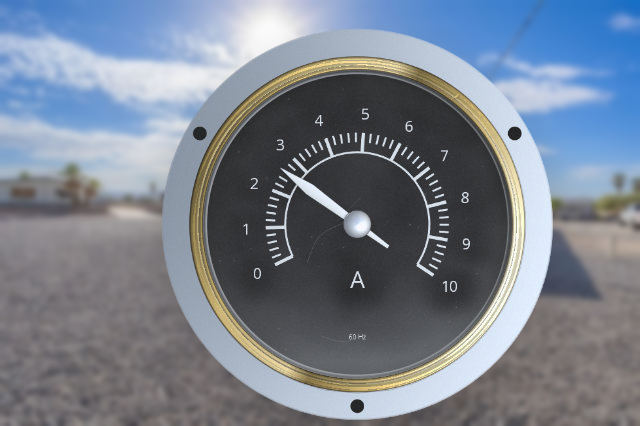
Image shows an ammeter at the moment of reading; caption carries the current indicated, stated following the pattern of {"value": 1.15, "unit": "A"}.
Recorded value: {"value": 2.6, "unit": "A"}
